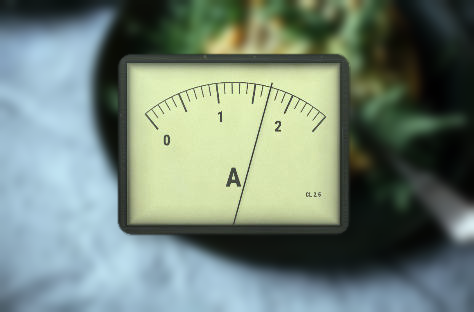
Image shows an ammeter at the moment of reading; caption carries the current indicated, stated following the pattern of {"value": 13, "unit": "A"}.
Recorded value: {"value": 1.7, "unit": "A"}
